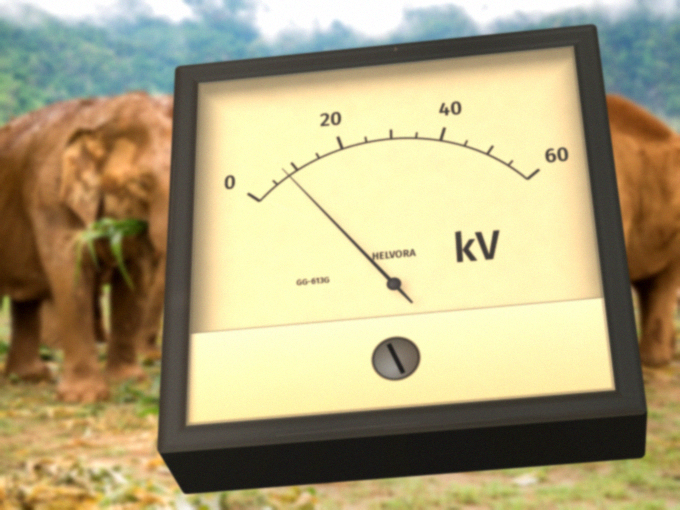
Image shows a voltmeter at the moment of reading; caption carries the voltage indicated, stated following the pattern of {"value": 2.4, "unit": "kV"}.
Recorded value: {"value": 7.5, "unit": "kV"}
